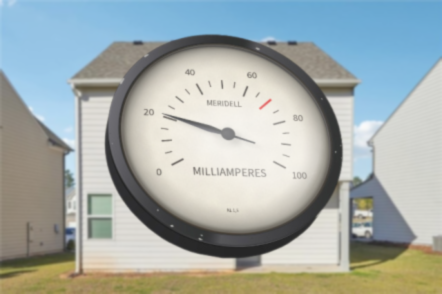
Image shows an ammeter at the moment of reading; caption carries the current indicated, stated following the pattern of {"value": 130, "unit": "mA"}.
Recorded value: {"value": 20, "unit": "mA"}
